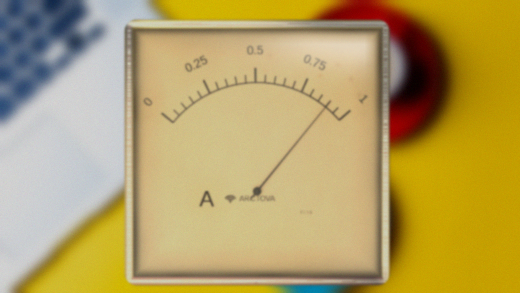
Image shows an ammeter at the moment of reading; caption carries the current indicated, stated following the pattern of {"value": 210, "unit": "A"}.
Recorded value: {"value": 0.9, "unit": "A"}
